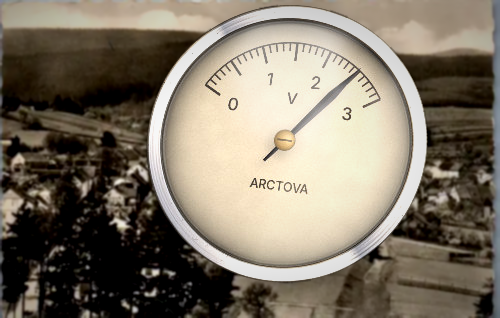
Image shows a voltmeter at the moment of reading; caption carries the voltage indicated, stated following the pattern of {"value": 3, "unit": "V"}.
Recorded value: {"value": 2.5, "unit": "V"}
